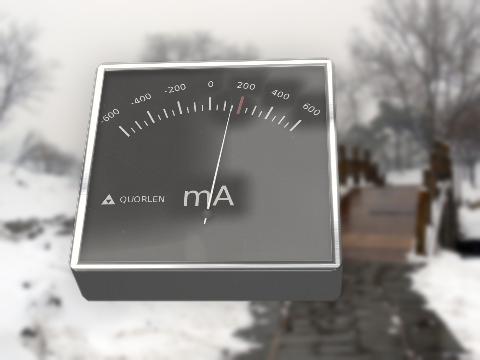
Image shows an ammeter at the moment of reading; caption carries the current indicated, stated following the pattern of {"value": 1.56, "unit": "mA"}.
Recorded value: {"value": 150, "unit": "mA"}
